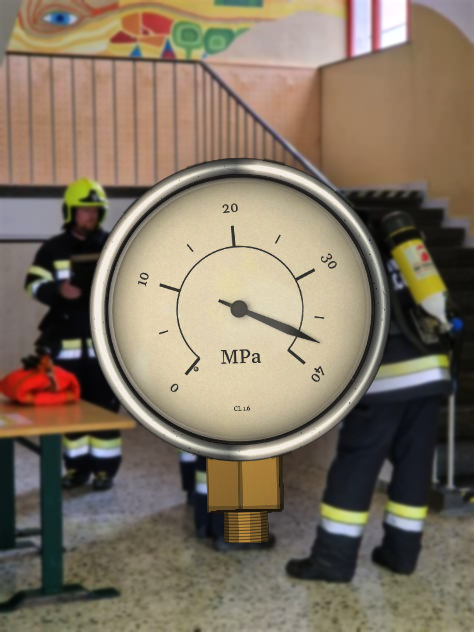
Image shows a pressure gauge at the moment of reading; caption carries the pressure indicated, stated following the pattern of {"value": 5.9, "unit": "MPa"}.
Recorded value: {"value": 37.5, "unit": "MPa"}
